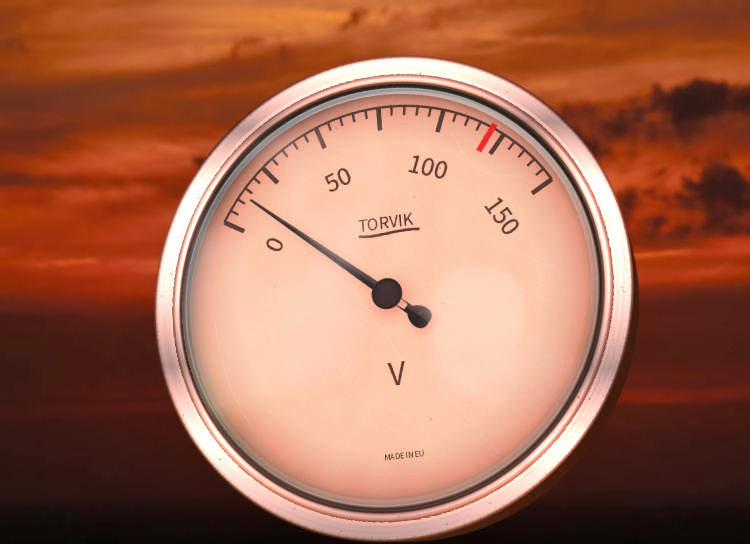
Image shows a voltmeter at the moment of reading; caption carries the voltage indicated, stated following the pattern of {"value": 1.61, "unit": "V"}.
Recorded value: {"value": 12.5, "unit": "V"}
